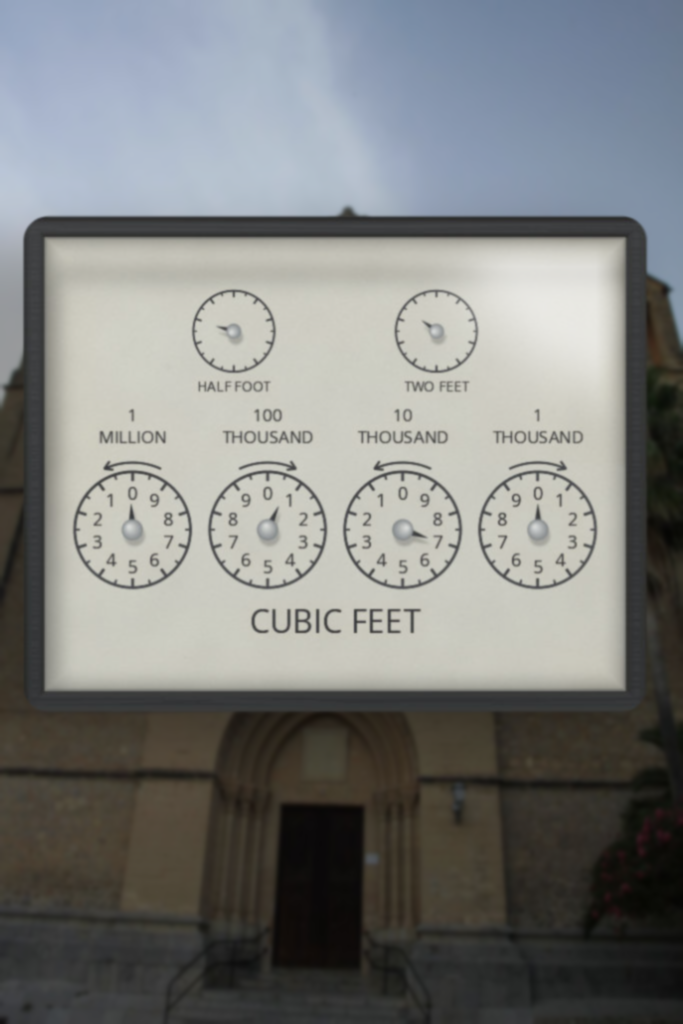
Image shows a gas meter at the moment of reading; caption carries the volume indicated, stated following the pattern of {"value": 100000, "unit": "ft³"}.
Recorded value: {"value": 7000, "unit": "ft³"}
